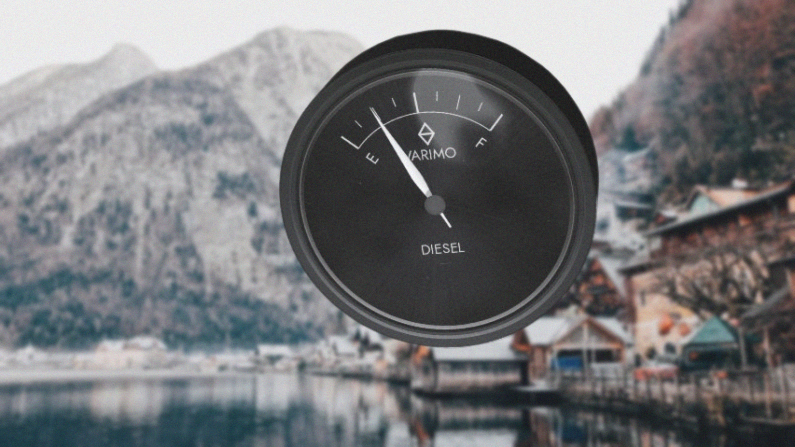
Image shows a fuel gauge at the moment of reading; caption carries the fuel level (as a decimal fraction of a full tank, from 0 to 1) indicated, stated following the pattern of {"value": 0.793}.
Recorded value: {"value": 0.25}
